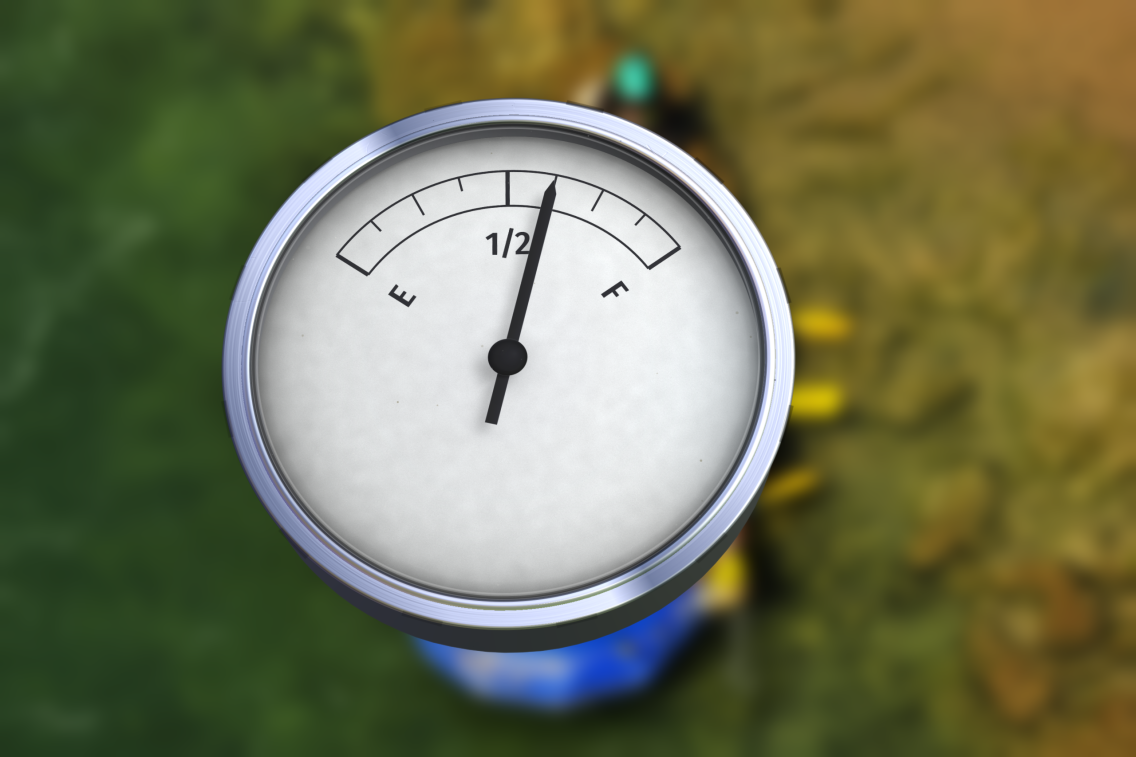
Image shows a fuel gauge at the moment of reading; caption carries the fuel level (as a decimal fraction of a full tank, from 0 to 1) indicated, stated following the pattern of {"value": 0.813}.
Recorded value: {"value": 0.625}
